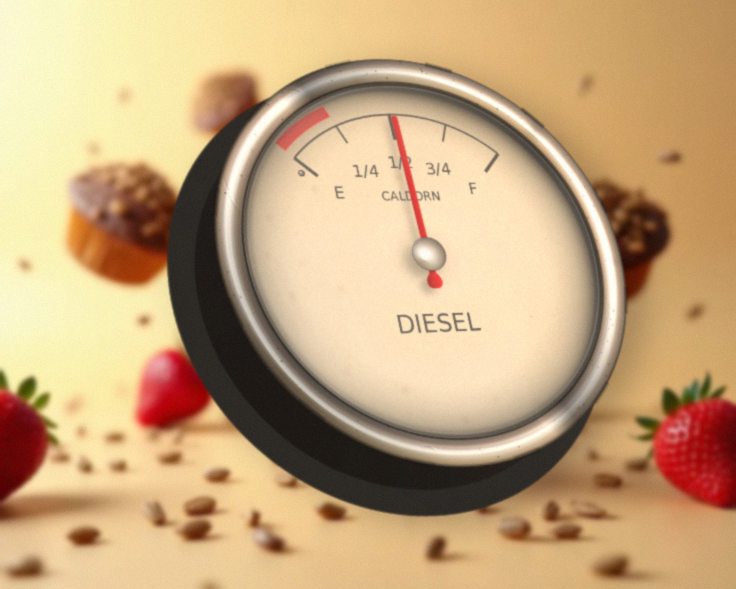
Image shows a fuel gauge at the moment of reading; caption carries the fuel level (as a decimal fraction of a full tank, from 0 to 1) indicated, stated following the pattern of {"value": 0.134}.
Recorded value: {"value": 0.5}
